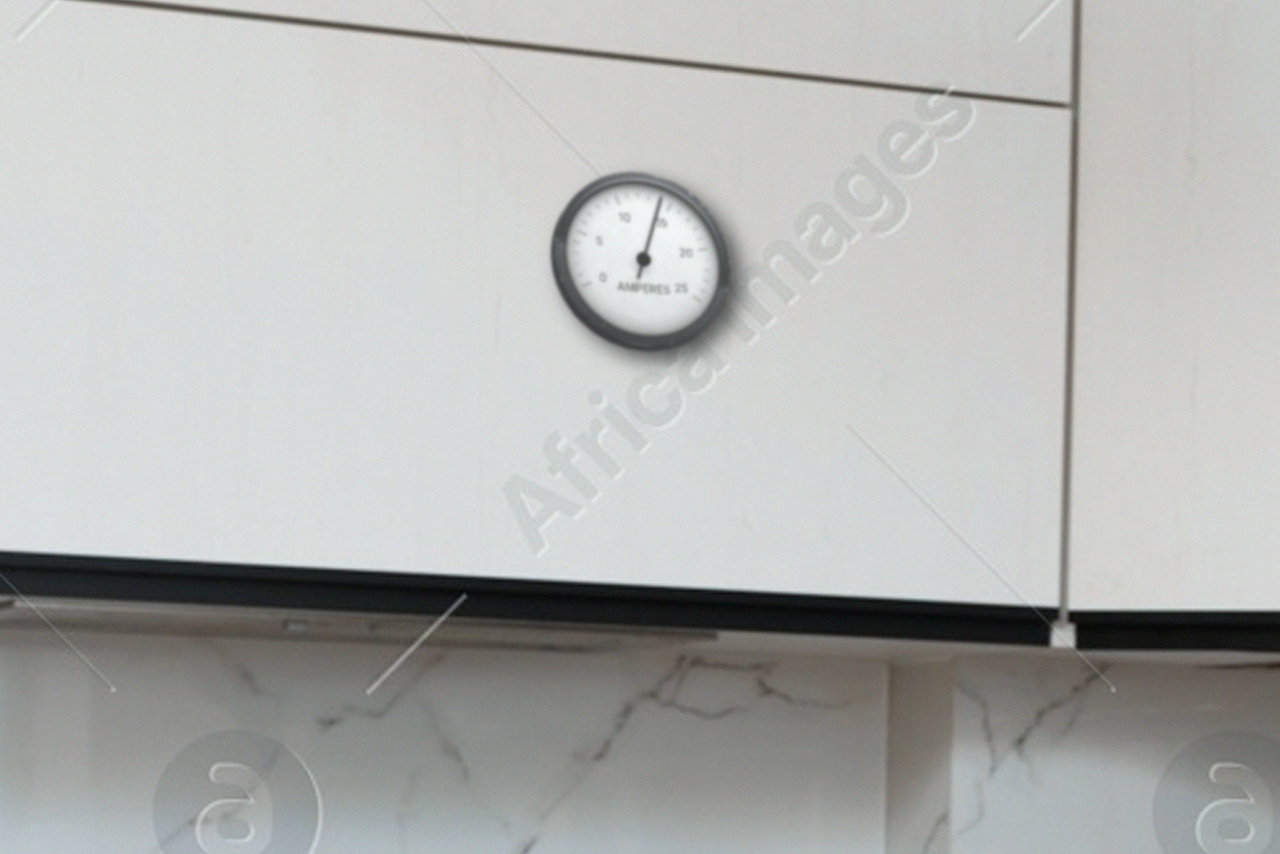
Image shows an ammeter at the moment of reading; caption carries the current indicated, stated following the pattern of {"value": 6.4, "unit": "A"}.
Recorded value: {"value": 14, "unit": "A"}
